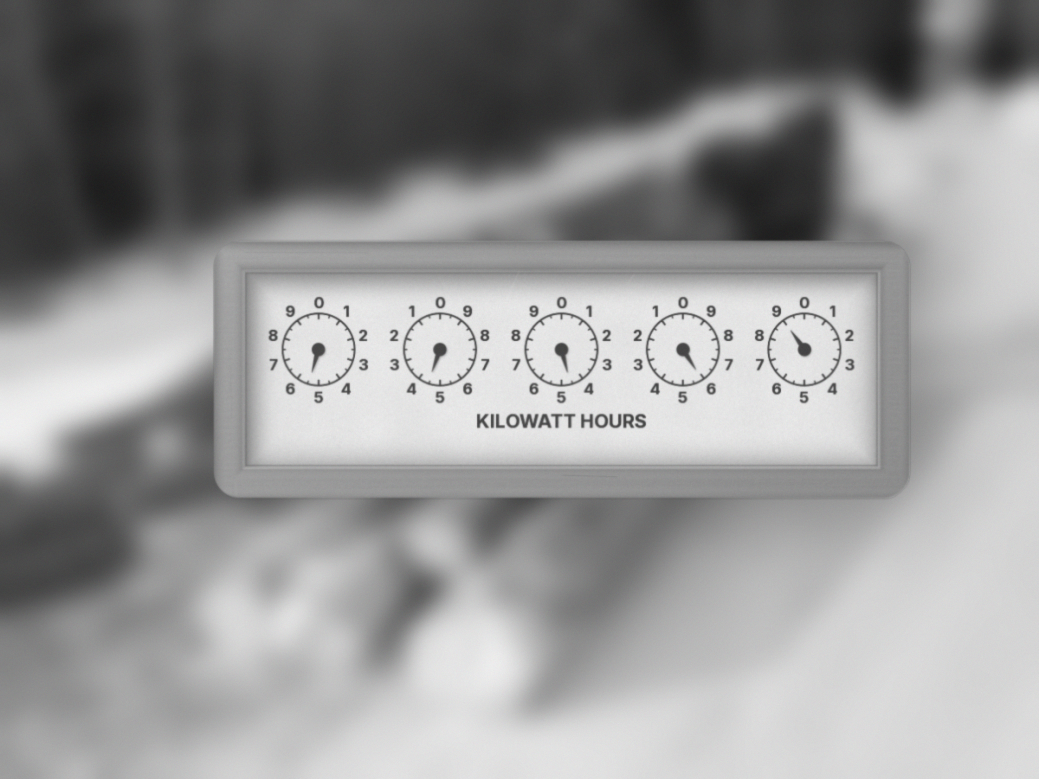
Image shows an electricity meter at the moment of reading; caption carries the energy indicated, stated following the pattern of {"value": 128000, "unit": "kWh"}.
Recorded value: {"value": 54459, "unit": "kWh"}
